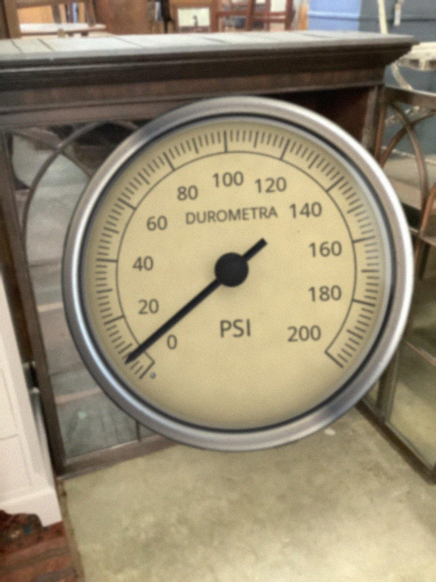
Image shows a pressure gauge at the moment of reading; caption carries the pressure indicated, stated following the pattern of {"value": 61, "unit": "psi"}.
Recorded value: {"value": 6, "unit": "psi"}
